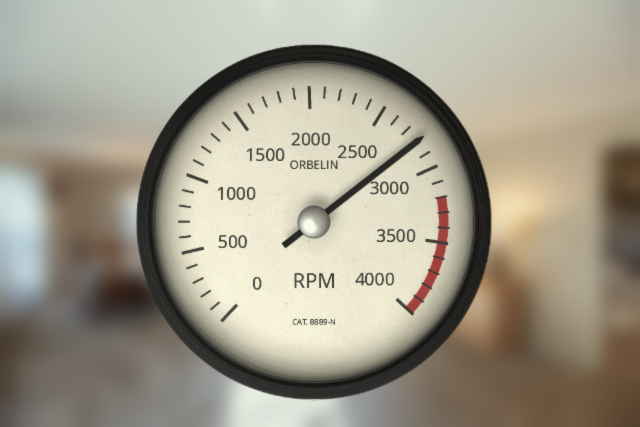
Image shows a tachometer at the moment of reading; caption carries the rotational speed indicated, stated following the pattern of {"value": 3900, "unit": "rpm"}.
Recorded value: {"value": 2800, "unit": "rpm"}
